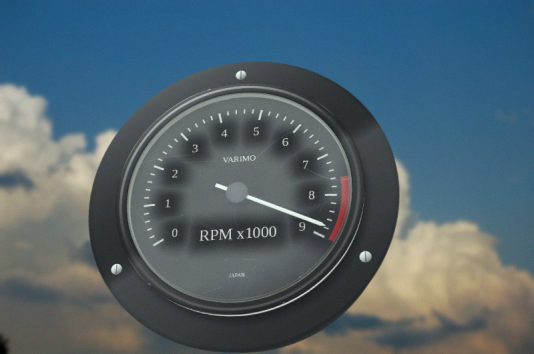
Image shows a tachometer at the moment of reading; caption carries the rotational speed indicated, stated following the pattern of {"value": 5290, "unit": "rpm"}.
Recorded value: {"value": 8800, "unit": "rpm"}
